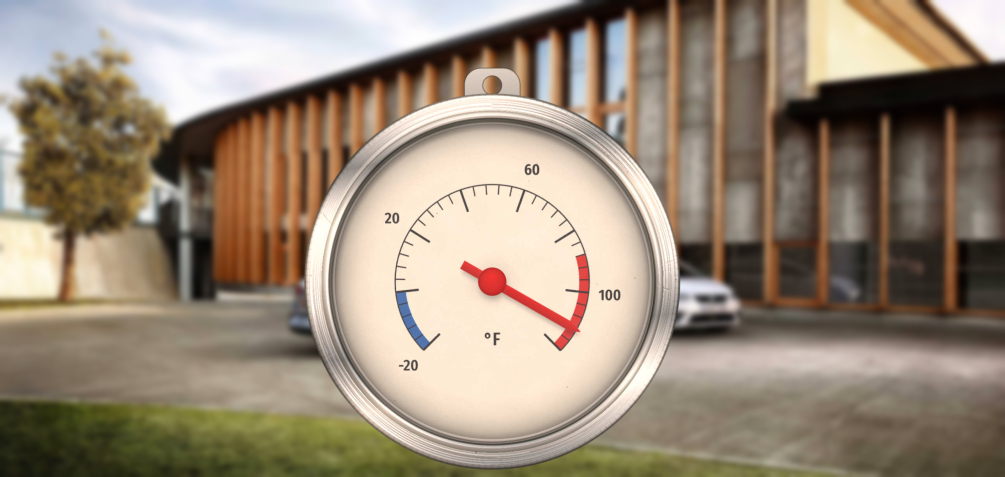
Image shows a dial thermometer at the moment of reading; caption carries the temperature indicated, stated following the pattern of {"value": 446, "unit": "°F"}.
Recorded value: {"value": 112, "unit": "°F"}
